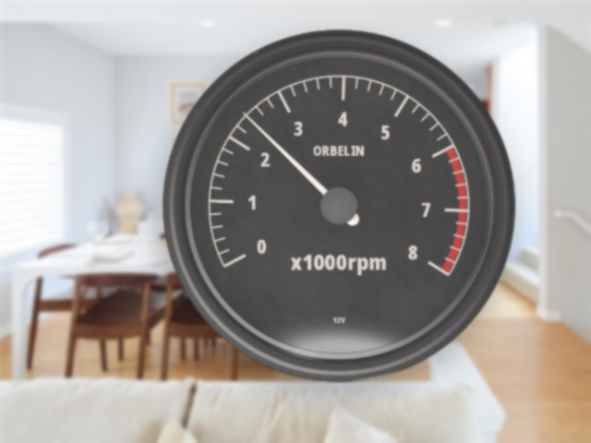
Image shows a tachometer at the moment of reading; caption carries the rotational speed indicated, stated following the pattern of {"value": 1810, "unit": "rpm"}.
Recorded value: {"value": 2400, "unit": "rpm"}
